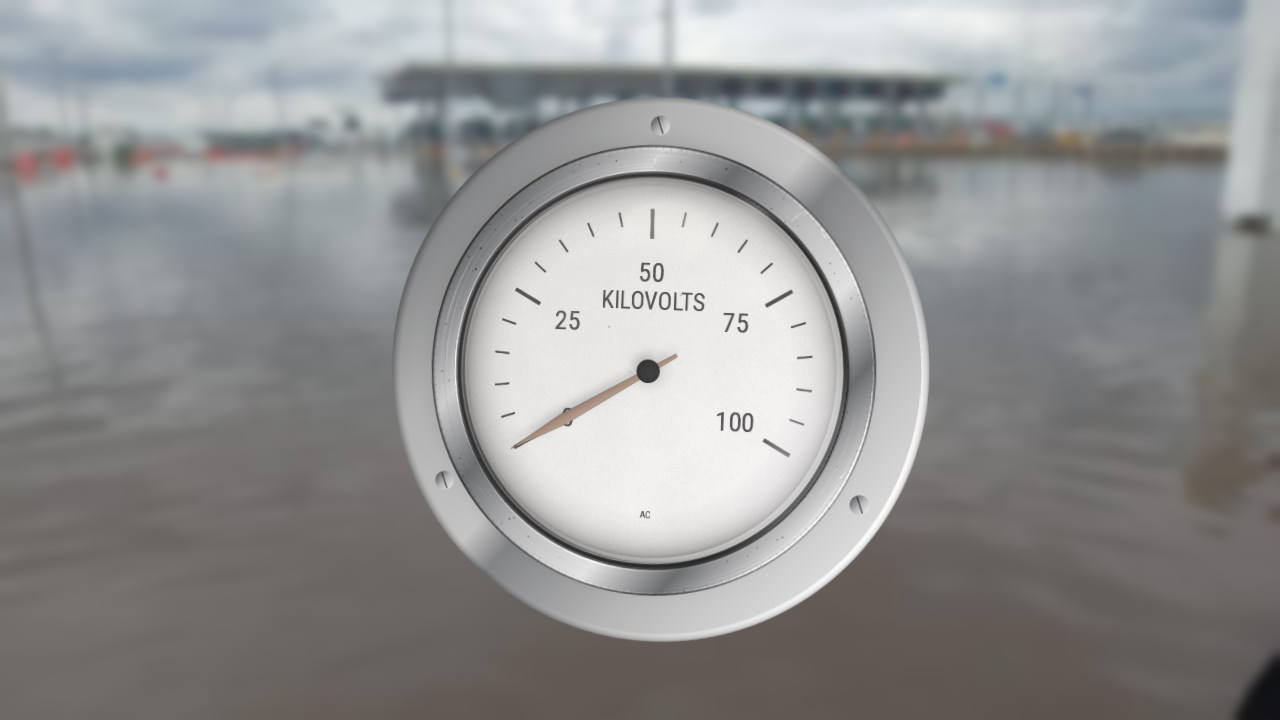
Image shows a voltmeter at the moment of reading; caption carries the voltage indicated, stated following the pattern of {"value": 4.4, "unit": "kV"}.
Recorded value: {"value": 0, "unit": "kV"}
